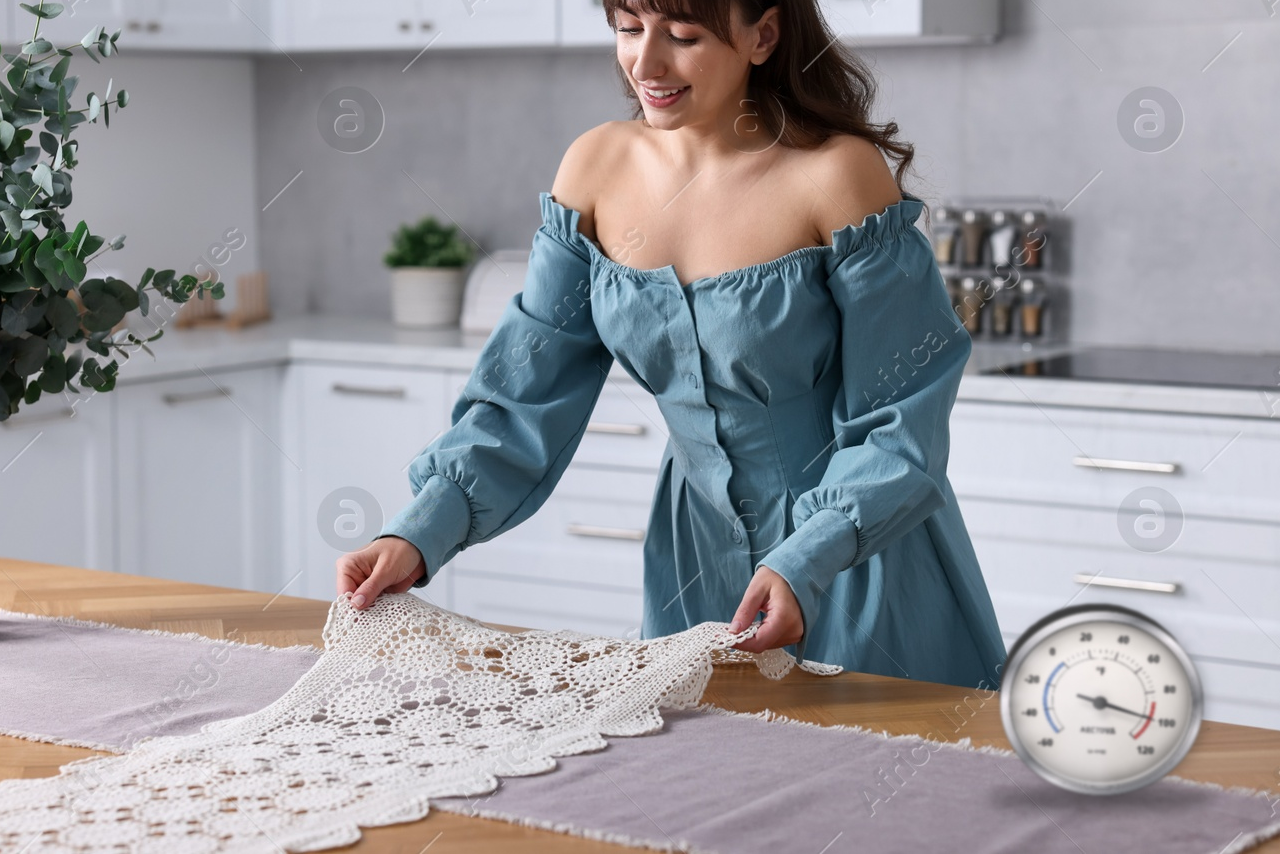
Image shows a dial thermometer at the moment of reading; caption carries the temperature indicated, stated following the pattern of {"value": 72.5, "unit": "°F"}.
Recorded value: {"value": 100, "unit": "°F"}
